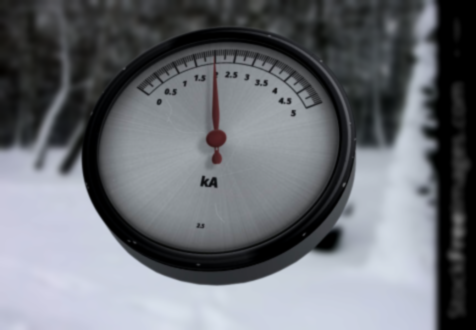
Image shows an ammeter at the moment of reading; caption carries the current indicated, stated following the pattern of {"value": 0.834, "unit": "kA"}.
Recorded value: {"value": 2, "unit": "kA"}
